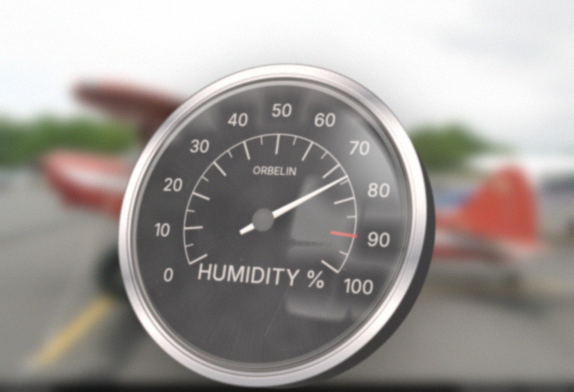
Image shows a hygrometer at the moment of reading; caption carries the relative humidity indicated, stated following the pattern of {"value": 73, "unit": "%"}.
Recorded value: {"value": 75, "unit": "%"}
